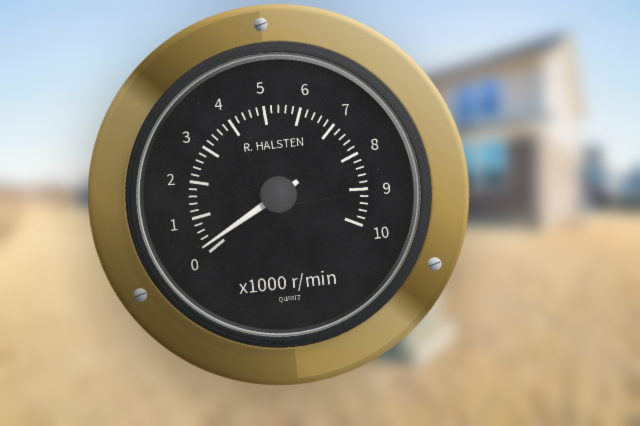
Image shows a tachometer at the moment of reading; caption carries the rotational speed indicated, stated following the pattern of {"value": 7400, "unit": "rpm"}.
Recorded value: {"value": 200, "unit": "rpm"}
